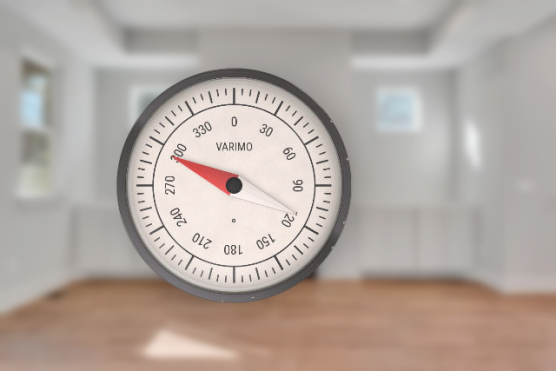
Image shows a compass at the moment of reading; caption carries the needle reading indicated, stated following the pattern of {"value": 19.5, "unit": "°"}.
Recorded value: {"value": 295, "unit": "°"}
